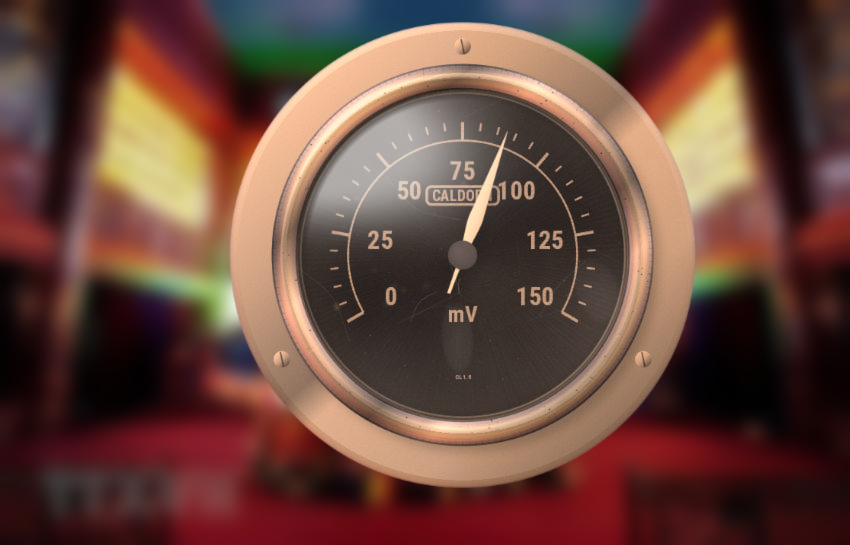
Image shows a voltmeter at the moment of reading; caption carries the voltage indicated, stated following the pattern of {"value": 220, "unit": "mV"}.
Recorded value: {"value": 87.5, "unit": "mV"}
